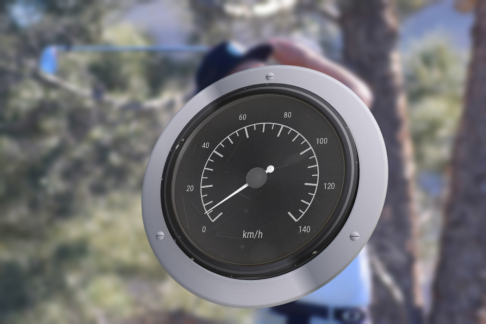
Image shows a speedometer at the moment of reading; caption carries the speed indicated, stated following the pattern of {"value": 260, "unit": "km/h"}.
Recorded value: {"value": 5, "unit": "km/h"}
